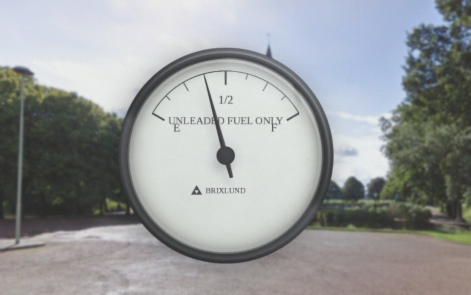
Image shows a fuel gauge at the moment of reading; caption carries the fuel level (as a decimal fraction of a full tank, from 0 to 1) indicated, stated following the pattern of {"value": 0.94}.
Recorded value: {"value": 0.375}
